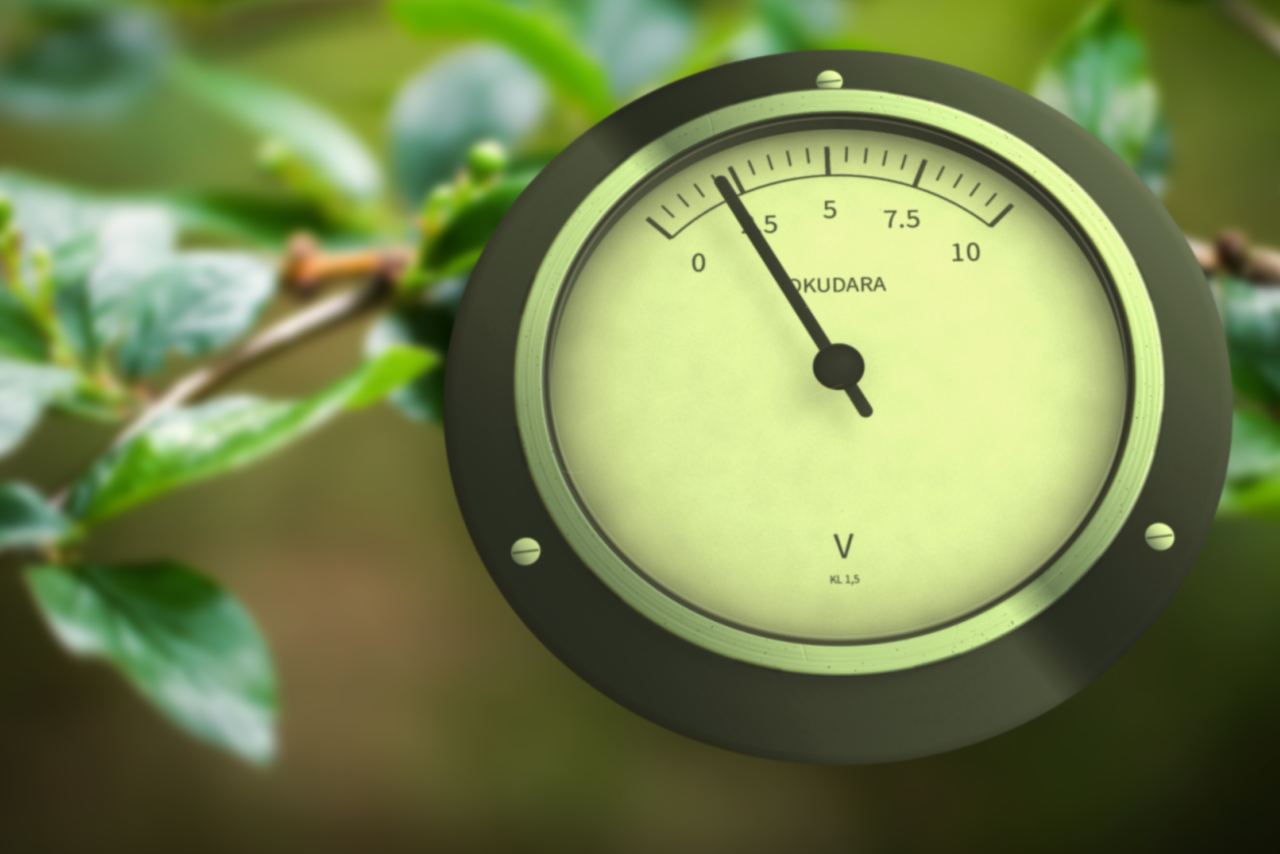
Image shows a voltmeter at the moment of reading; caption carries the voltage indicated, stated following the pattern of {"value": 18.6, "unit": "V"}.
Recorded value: {"value": 2, "unit": "V"}
